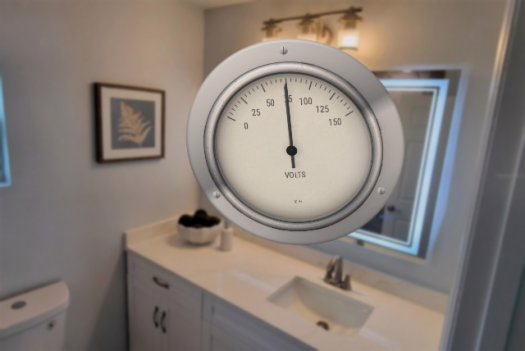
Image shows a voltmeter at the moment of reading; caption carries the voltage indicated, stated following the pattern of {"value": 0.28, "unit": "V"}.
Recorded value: {"value": 75, "unit": "V"}
